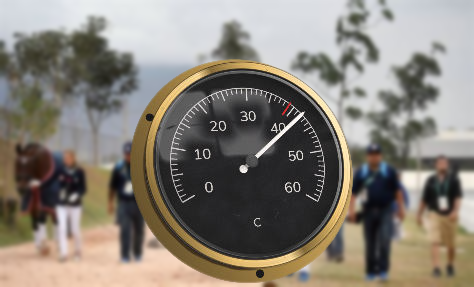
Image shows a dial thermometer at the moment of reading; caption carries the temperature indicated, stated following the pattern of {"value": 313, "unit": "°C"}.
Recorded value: {"value": 42, "unit": "°C"}
